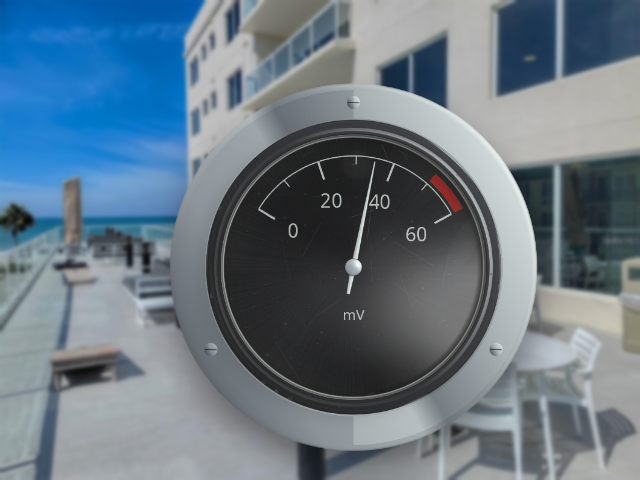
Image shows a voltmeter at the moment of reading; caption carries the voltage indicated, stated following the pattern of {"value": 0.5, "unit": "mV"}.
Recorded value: {"value": 35, "unit": "mV"}
